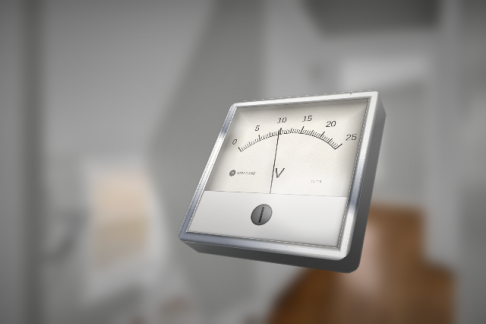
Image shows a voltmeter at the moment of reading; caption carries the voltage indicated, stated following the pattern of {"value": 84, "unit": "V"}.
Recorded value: {"value": 10, "unit": "V"}
